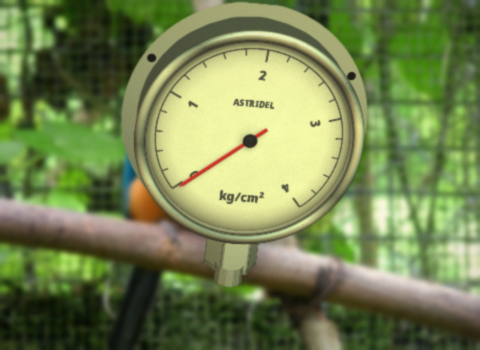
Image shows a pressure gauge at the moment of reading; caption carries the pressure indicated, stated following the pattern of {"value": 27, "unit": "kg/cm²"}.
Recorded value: {"value": 0, "unit": "kg/cm²"}
